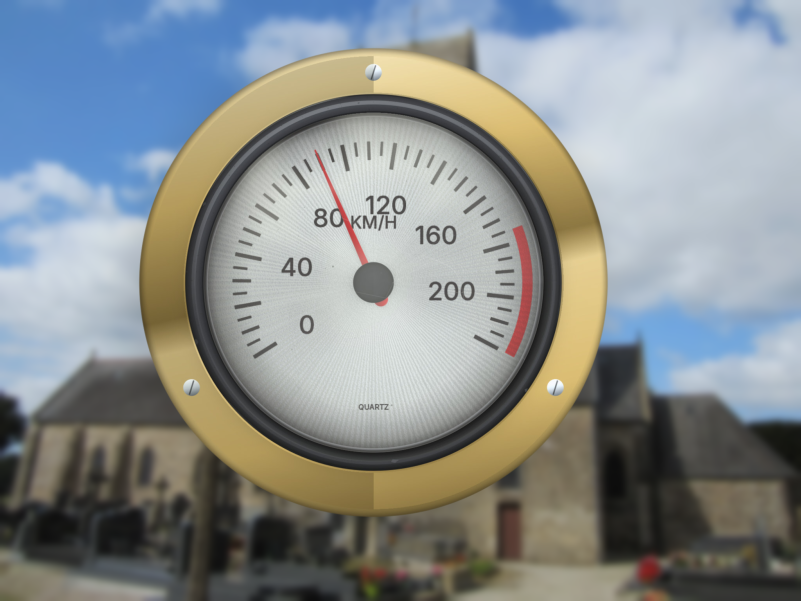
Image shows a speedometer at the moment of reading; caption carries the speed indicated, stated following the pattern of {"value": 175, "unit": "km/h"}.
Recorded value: {"value": 90, "unit": "km/h"}
